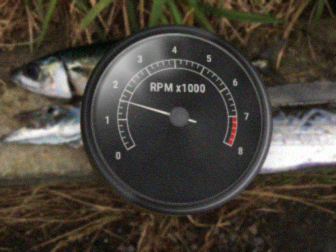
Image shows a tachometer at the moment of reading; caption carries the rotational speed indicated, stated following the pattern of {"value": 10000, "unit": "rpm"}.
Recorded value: {"value": 1600, "unit": "rpm"}
